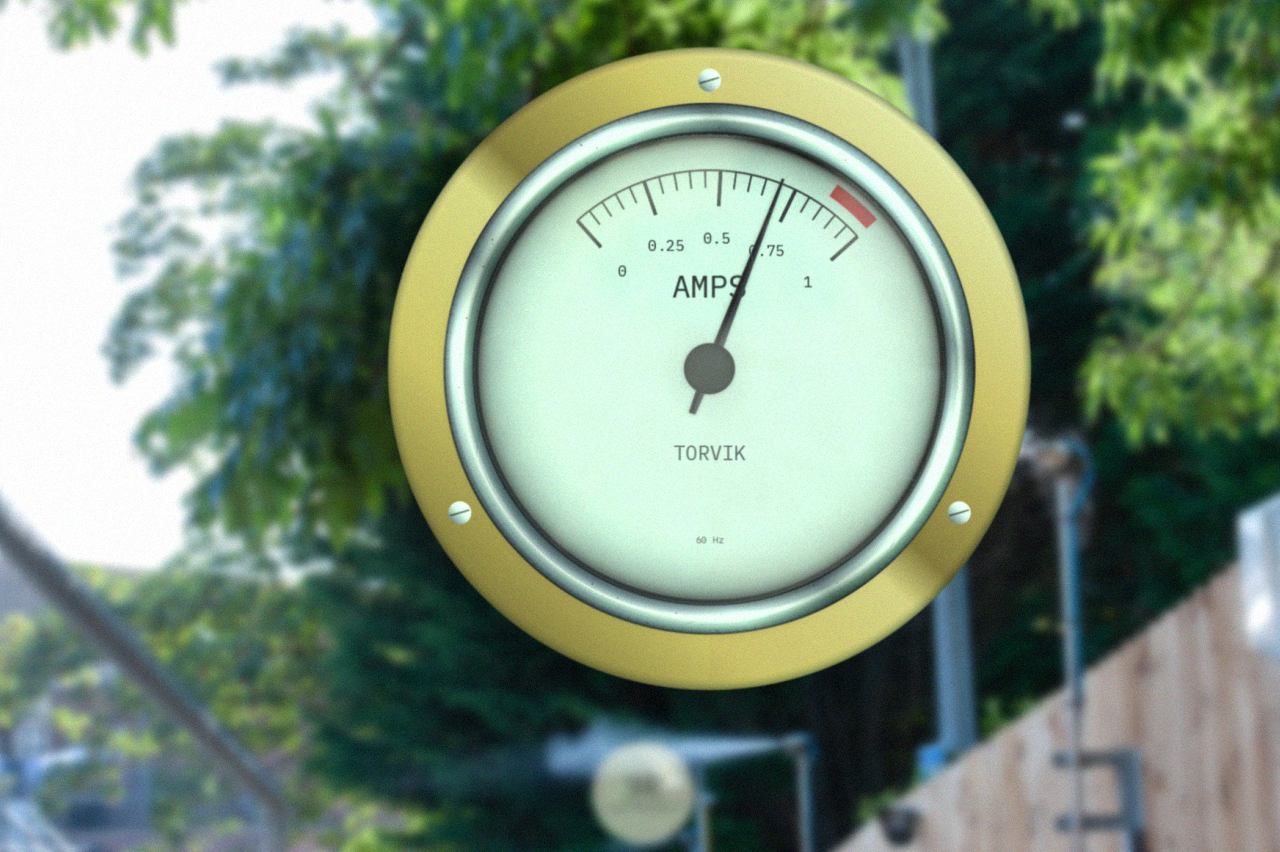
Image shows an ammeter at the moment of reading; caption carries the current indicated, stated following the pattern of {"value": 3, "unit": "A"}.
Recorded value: {"value": 0.7, "unit": "A"}
